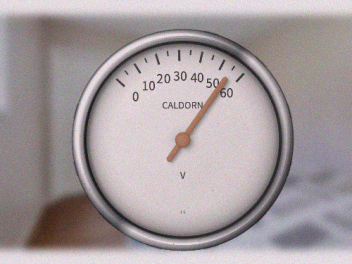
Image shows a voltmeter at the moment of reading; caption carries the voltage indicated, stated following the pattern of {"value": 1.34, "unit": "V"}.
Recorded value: {"value": 55, "unit": "V"}
